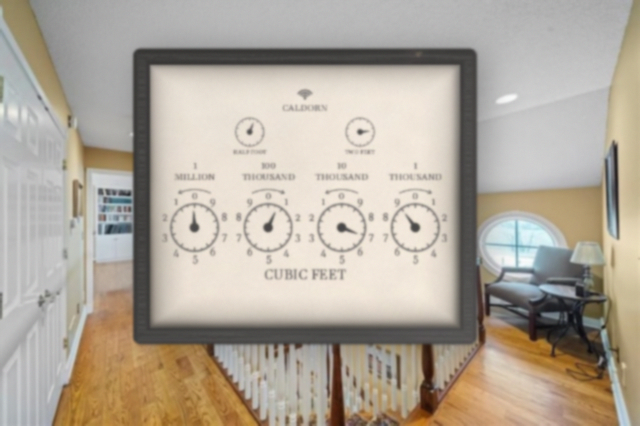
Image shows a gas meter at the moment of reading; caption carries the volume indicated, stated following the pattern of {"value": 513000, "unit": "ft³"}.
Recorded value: {"value": 6900, "unit": "ft³"}
